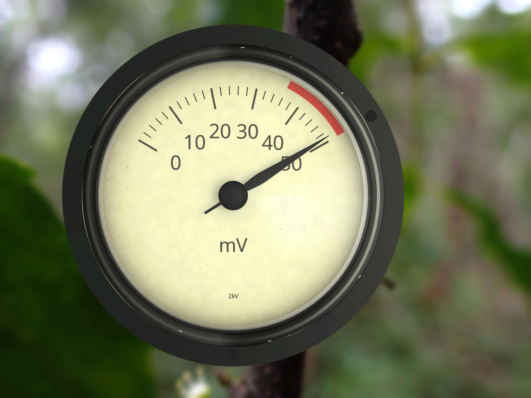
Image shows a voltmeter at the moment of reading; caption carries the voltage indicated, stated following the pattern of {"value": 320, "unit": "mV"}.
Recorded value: {"value": 49, "unit": "mV"}
